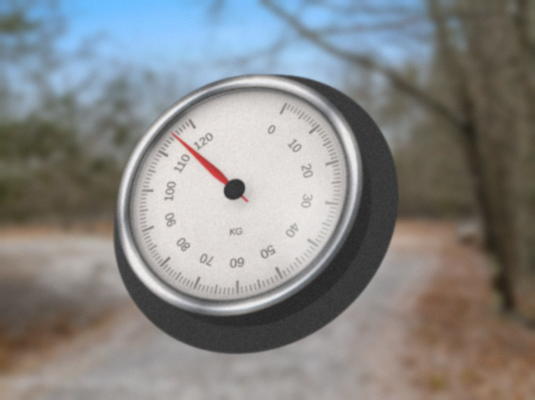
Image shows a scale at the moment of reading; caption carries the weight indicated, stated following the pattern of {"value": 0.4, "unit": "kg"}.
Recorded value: {"value": 115, "unit": "kg"}
